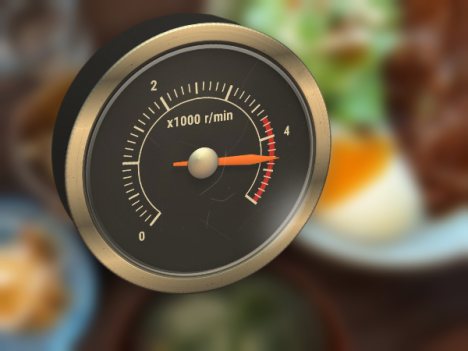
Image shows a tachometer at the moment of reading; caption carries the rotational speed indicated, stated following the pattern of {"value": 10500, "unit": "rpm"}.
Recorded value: {"value": 4300, "unit": "rpm"}
